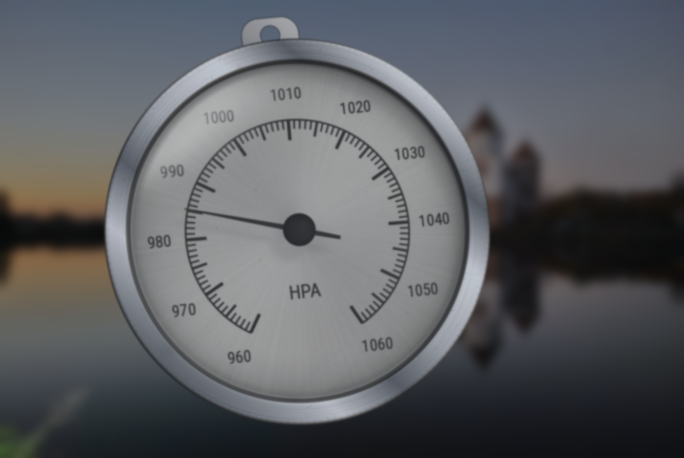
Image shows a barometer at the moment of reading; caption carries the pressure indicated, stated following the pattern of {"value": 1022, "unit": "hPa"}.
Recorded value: {"value": 985, "unit": "hPa"}
